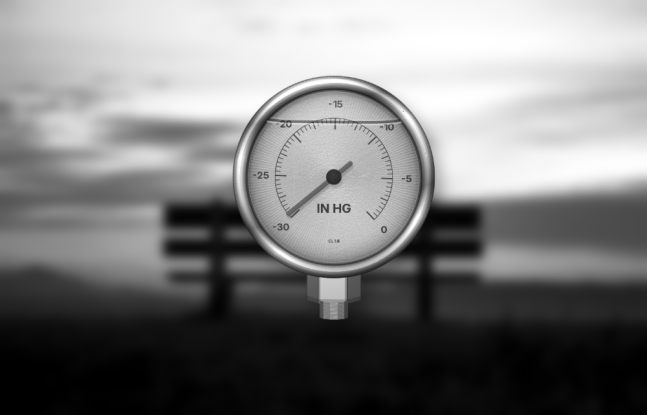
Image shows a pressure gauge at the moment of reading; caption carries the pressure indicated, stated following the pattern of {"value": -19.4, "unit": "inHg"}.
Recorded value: {"value": -29.5, "unit": "inHg"}
